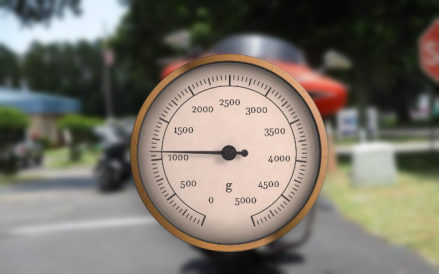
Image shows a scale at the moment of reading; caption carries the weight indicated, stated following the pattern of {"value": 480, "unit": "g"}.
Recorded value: {"value": 1100, "unit": "g"}
